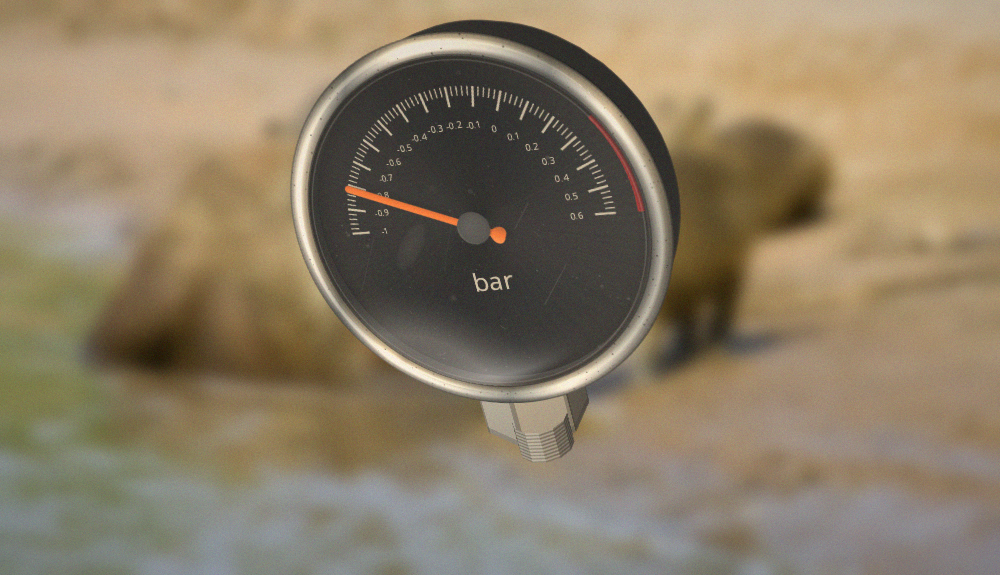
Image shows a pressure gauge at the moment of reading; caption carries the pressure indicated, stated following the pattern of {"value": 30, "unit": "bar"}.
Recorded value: {"value": -0.8, "unit": "bar"}
